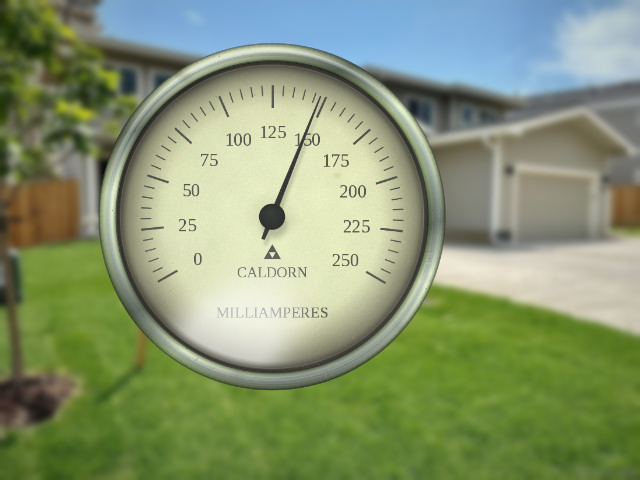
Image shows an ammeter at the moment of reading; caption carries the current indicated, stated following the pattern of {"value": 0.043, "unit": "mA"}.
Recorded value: {"value": 147.5, "unit": "mA"}
